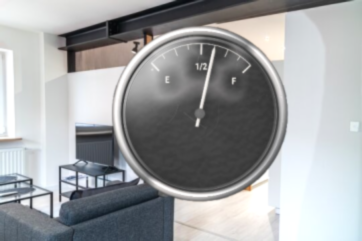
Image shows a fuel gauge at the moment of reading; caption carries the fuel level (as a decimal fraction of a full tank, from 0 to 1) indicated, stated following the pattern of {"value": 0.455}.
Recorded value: {"value": 0.625}
